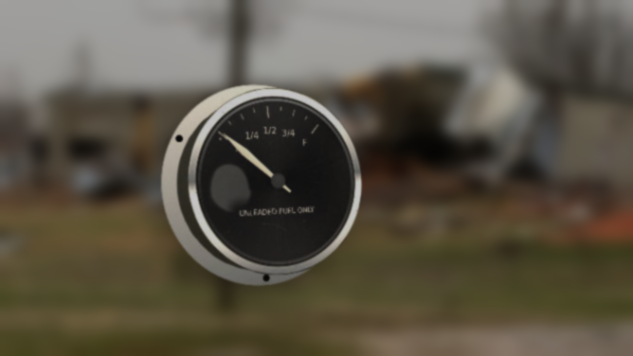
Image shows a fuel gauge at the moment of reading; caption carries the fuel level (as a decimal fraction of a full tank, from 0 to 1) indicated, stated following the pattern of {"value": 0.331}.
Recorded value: {"value": 0}
